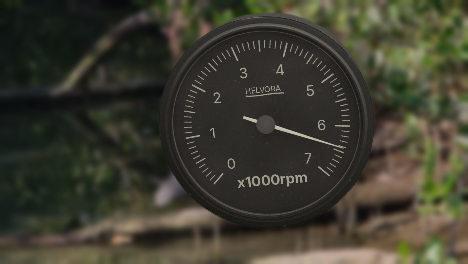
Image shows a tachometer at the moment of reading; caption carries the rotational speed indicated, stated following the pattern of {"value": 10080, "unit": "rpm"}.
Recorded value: {"value": 6400, "unit": "rpm"}
